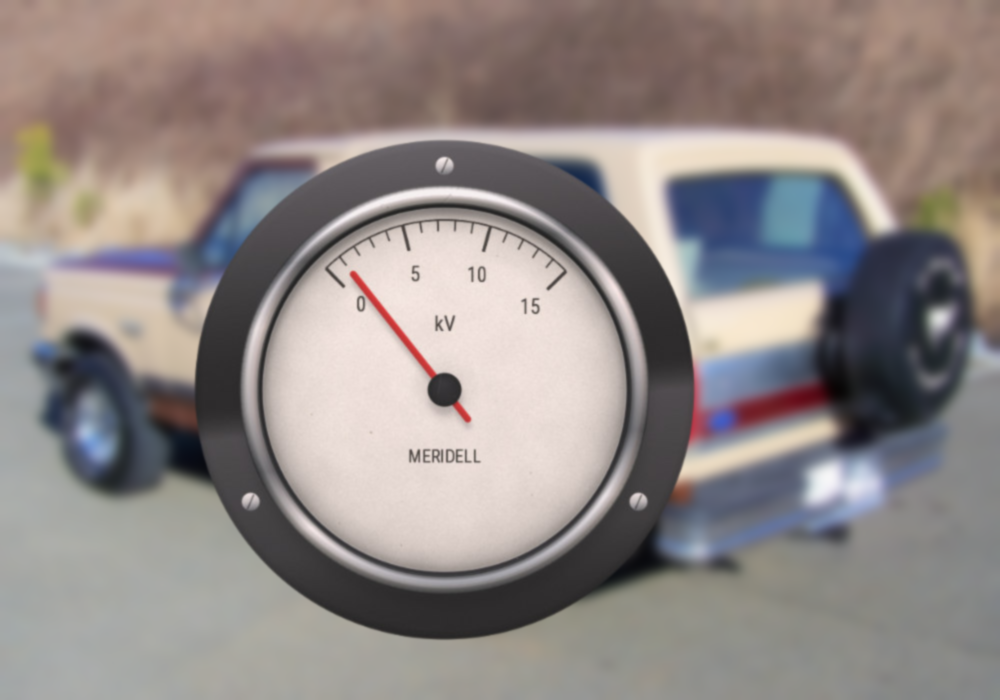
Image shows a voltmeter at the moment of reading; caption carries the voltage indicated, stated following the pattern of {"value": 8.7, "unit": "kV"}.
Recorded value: {"value": 1, "unit": "kV"}
